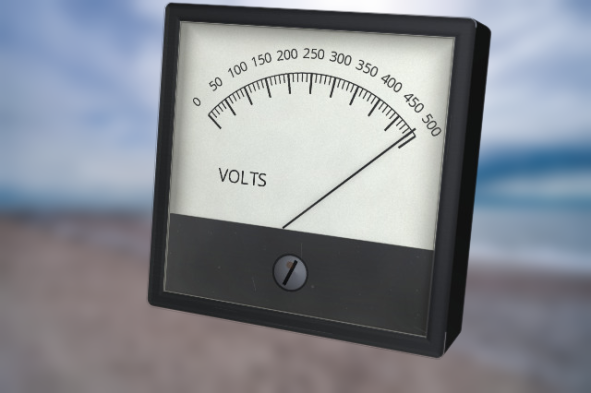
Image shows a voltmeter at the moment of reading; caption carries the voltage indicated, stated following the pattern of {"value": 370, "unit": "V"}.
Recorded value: {"value": 490, "unit": "V"}
